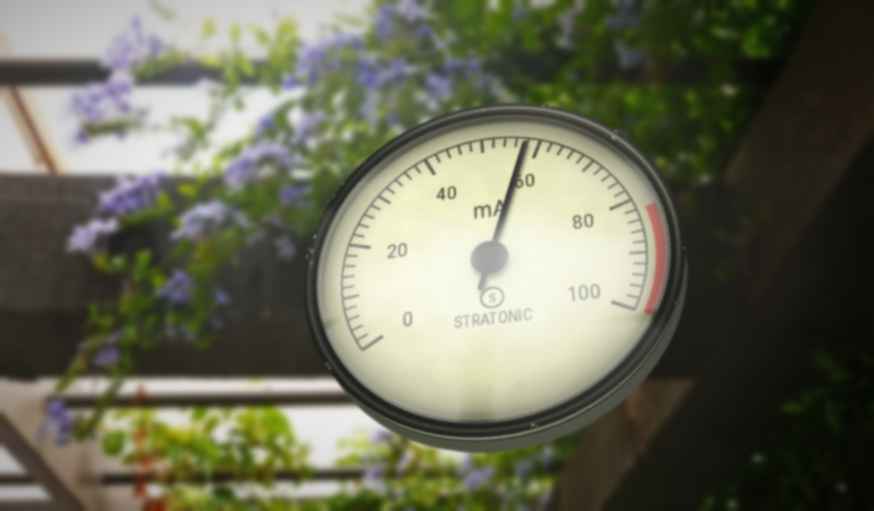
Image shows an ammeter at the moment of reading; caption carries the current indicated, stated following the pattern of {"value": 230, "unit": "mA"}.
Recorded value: {"value": 58, "unit": "mA"}
